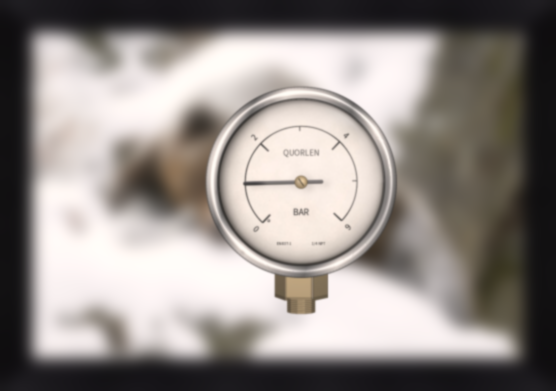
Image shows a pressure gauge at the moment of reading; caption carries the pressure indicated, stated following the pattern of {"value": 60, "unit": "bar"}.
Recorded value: {"value": 1, "unit": "bar"}
